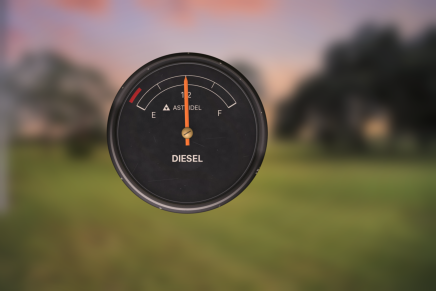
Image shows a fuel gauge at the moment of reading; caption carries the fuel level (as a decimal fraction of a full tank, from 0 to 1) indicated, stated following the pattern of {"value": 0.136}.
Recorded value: {"value": 0.5}
